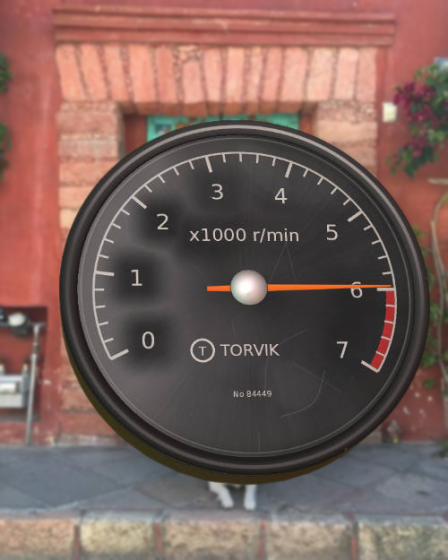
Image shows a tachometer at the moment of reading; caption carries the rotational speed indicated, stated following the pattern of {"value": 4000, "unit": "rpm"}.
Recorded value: {"value": 6000, "unit": "rpm"}
